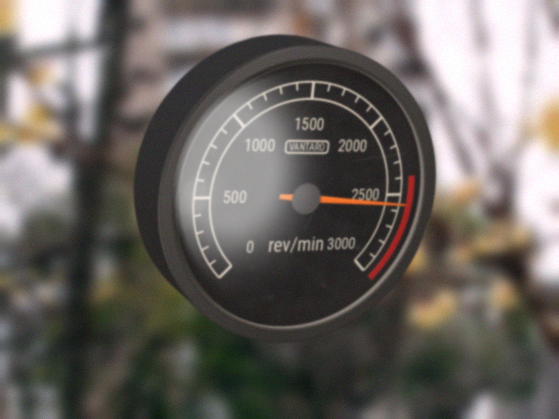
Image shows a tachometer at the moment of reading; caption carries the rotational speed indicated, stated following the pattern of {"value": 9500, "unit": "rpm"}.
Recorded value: {"value": 2550, "unit": "rpm"}
